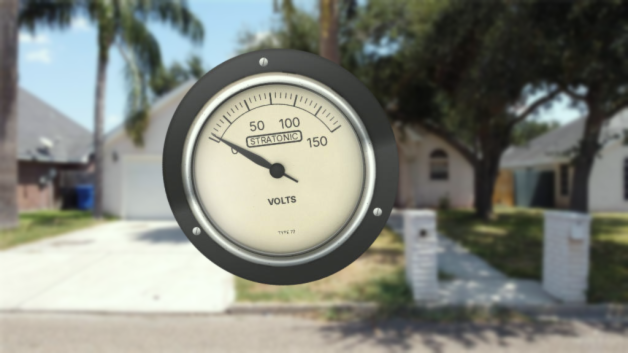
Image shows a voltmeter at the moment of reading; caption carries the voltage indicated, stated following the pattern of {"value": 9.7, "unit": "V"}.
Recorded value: {"value": 5, "unit": "V"}
